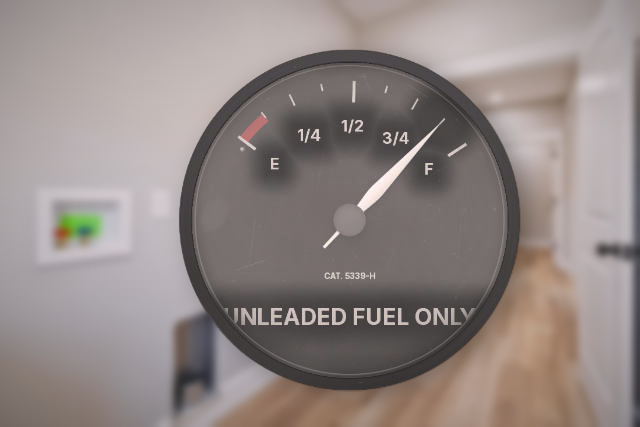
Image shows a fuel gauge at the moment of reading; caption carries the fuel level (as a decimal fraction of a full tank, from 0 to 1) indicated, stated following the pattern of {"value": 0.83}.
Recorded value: {"value": 0.875}
